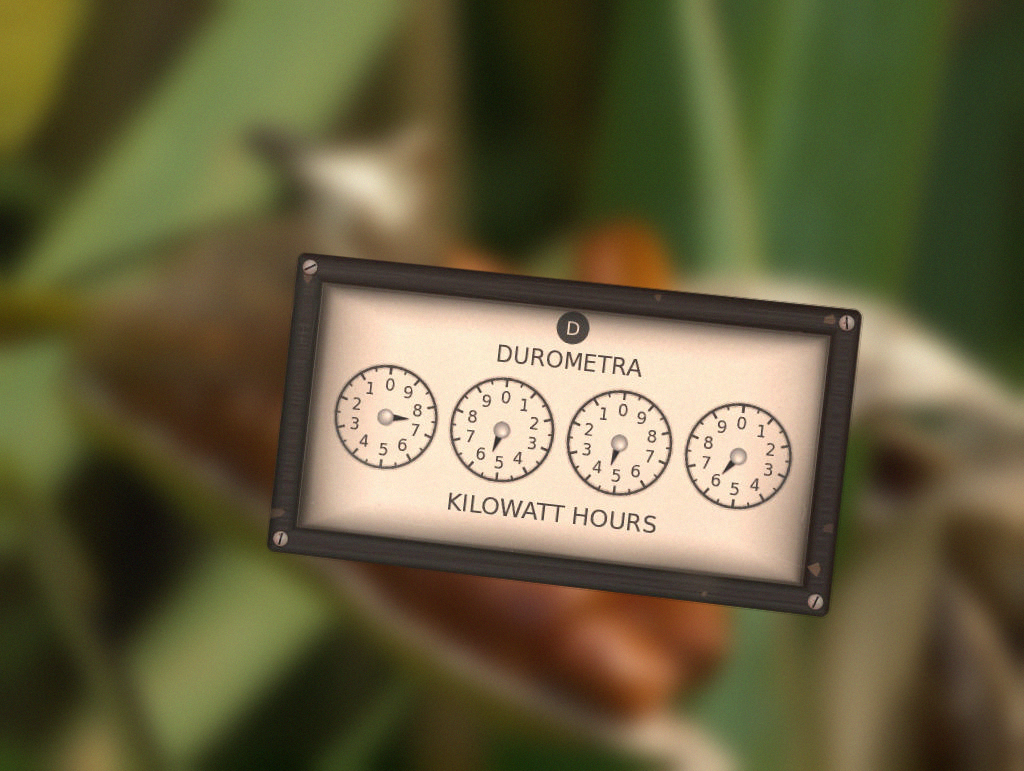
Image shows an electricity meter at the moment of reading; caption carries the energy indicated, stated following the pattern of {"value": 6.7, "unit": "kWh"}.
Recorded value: {"value": 7546, "unit": "kWh"}
